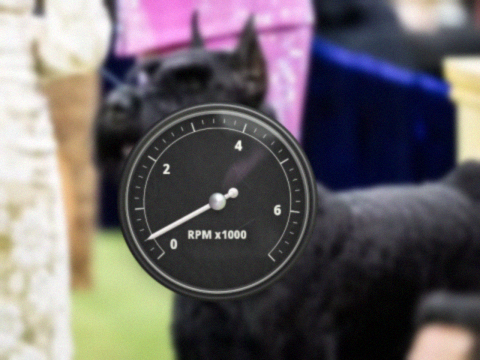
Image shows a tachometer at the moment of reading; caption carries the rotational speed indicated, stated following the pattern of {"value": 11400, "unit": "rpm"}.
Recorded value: {"value": 400, "unit": "rpm"}
